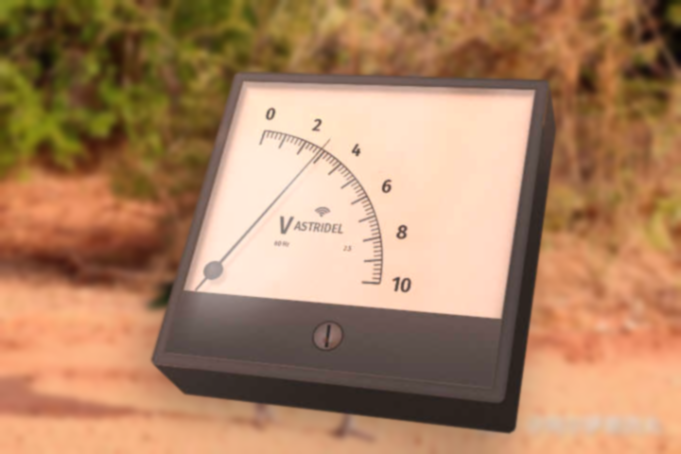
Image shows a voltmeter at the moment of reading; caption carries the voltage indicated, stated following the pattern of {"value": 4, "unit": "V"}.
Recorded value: {"value": 3, "unit": "V"}
